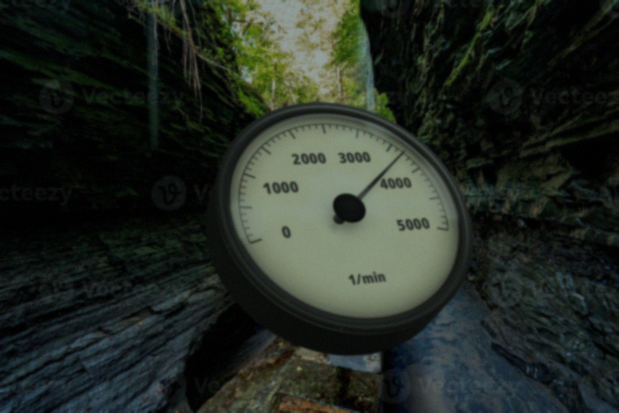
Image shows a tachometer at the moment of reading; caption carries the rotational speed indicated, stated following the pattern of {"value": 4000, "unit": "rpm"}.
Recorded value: {"value": 3700, "unit": "rpm"}
